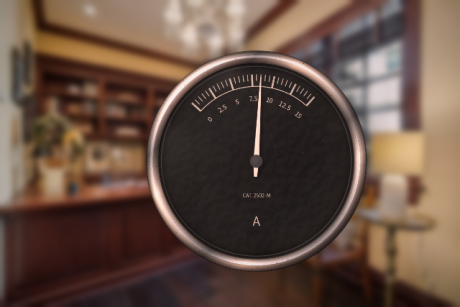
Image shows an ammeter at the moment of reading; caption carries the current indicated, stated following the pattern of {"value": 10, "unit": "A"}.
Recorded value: {"value": 8.5, "unit": "A"}
